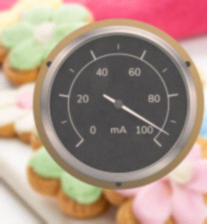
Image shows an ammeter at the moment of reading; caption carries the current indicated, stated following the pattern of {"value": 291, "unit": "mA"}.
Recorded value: {"value": 95, "unit": "mA"}
